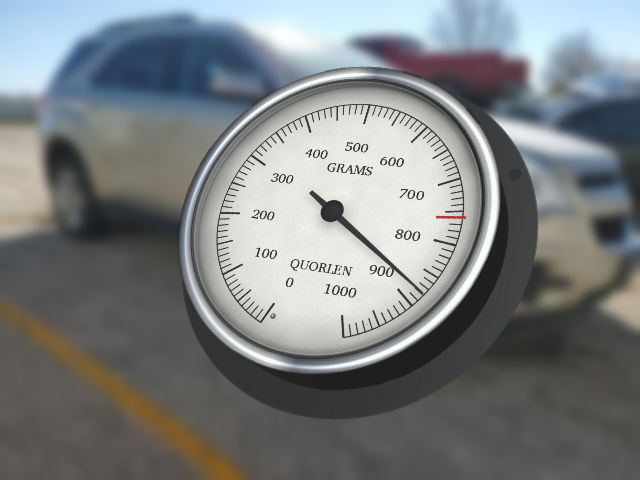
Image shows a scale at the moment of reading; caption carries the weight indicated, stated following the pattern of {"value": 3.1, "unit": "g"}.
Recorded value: {"value": 880, "unit": "g"}
